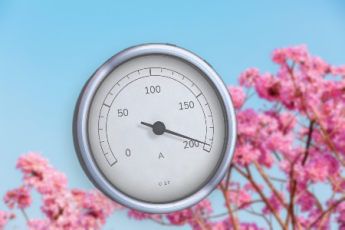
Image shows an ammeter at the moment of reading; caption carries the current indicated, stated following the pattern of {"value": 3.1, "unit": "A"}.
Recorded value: {"value": 195, "unit": "A"}
